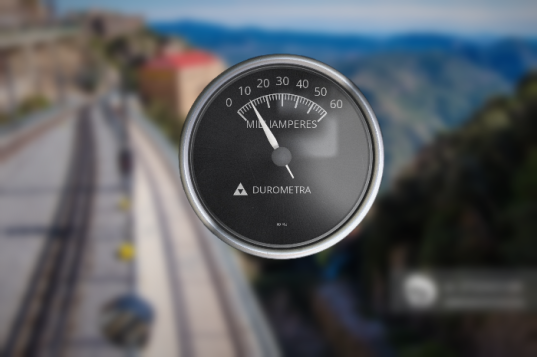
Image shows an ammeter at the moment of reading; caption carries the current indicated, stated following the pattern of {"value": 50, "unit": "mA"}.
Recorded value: {"value": 10, "unit": "mA"}
